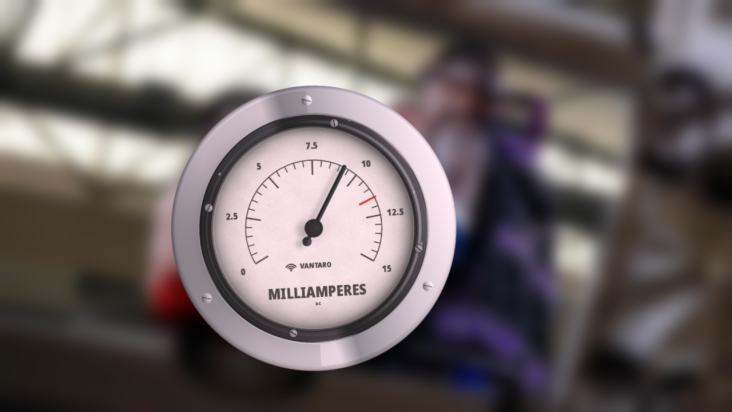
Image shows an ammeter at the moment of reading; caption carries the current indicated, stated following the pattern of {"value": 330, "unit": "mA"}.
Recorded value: {"value": 9.25, "unit": "mA"}
